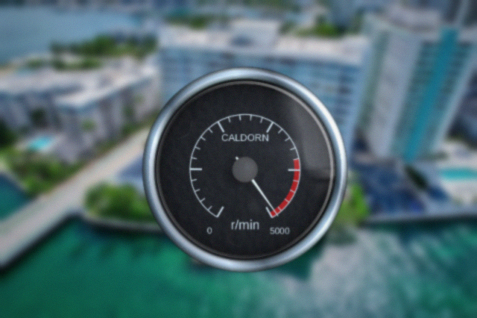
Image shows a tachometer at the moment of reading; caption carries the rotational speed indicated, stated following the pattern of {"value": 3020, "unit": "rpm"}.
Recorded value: {"value": 4900, "unit": "rpm"}
